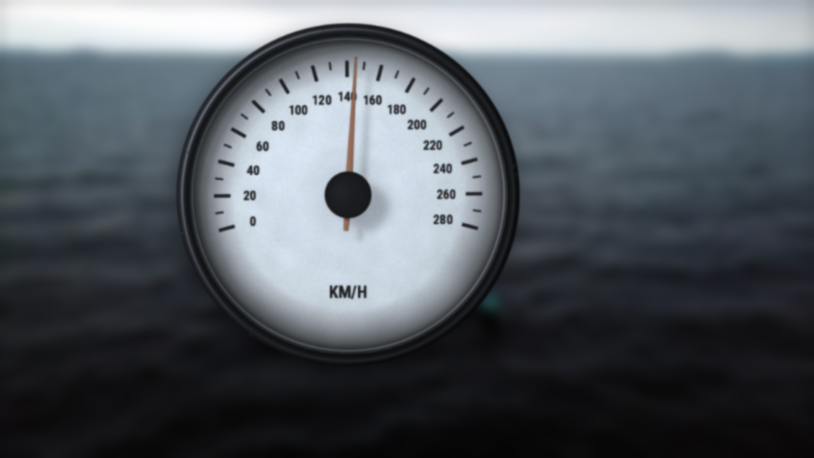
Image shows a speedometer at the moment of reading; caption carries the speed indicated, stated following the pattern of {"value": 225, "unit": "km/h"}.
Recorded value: {"value": 145, "unit": "km/h"}
